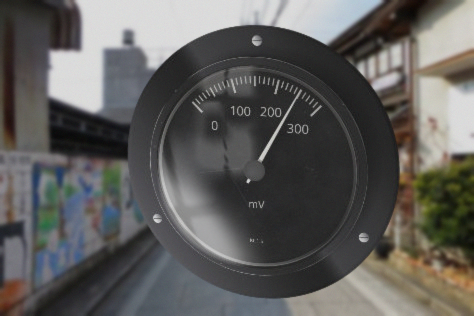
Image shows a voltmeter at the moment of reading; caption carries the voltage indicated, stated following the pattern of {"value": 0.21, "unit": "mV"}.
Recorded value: {"value": 250, "unit": "mV"}
